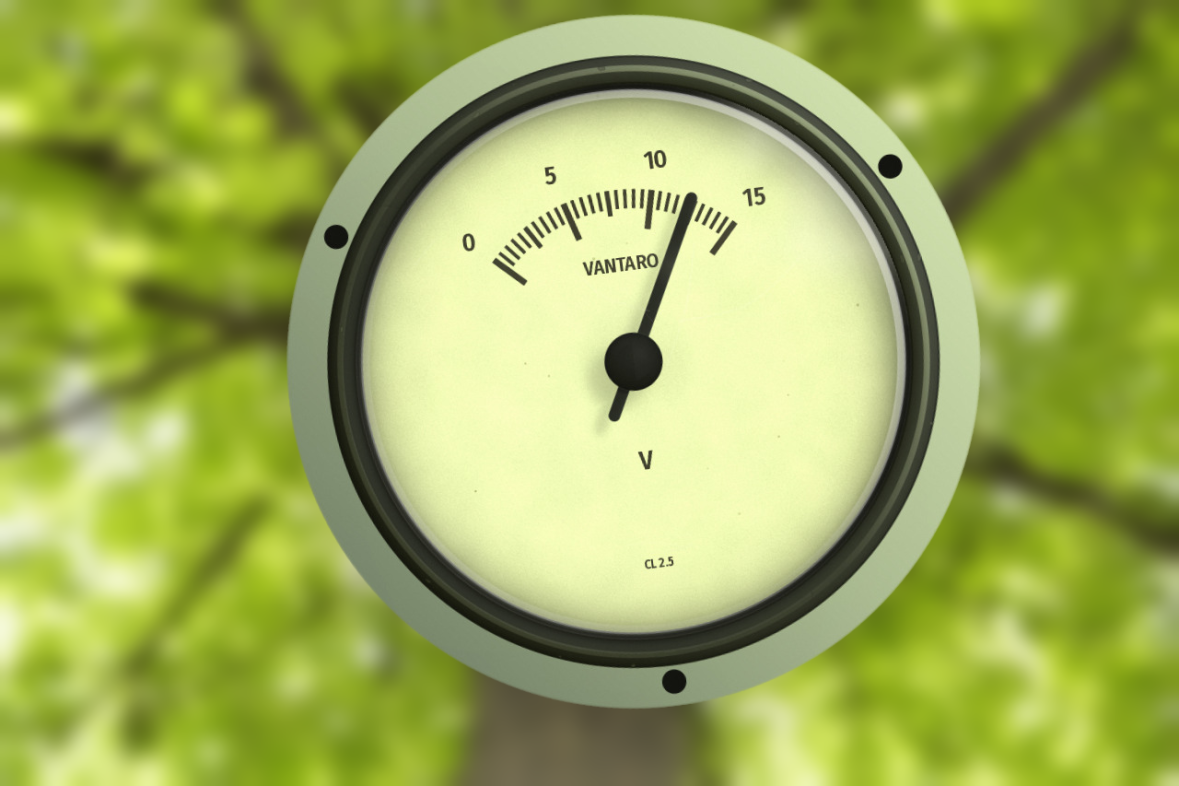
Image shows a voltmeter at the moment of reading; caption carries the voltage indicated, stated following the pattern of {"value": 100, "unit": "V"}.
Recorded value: {"value": 12.25, "unit": "V"}
